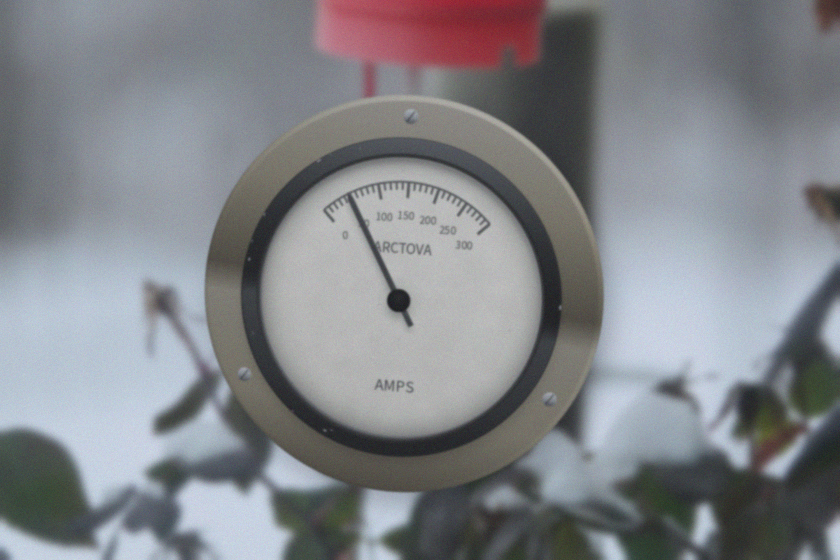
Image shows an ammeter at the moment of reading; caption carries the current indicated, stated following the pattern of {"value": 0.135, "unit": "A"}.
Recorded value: {"value": 50, "unit": "A"}
